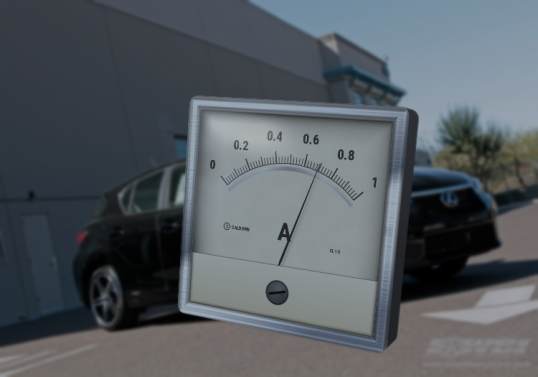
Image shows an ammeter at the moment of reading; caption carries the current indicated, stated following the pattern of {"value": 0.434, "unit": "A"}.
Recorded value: {"value": 0.7, "unit": "A"}
